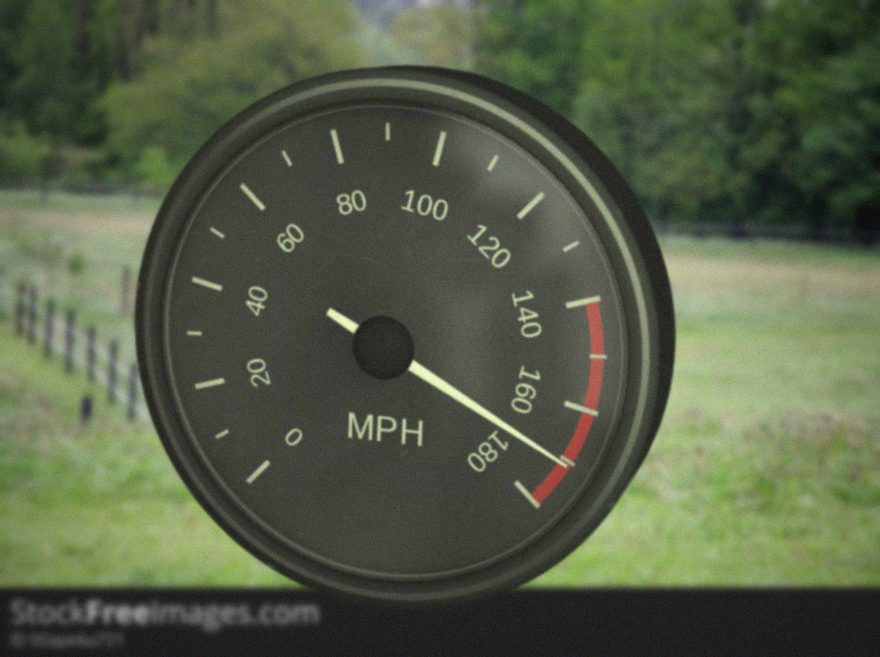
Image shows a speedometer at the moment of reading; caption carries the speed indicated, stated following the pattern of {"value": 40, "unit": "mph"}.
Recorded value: {"value": 170, "unit": "mph"}
